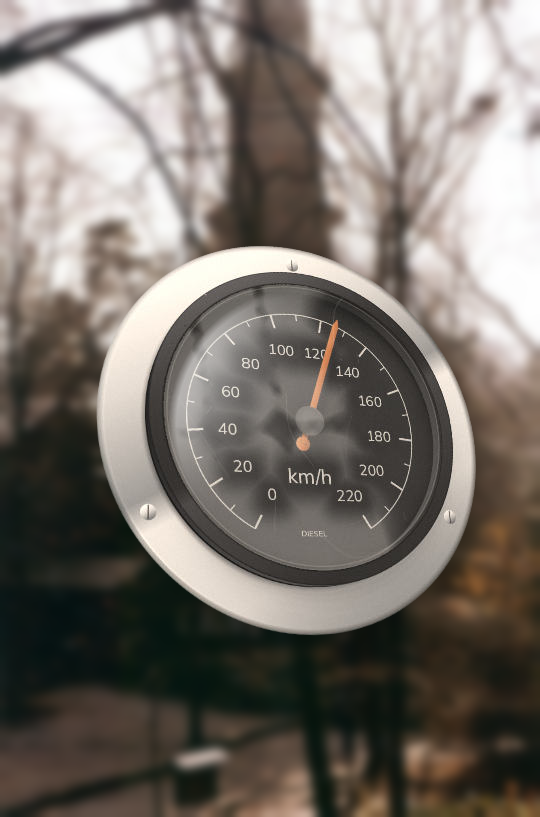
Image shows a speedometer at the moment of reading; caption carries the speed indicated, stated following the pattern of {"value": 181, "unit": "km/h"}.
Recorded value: {"value": 125, "unit": "km/h"}
